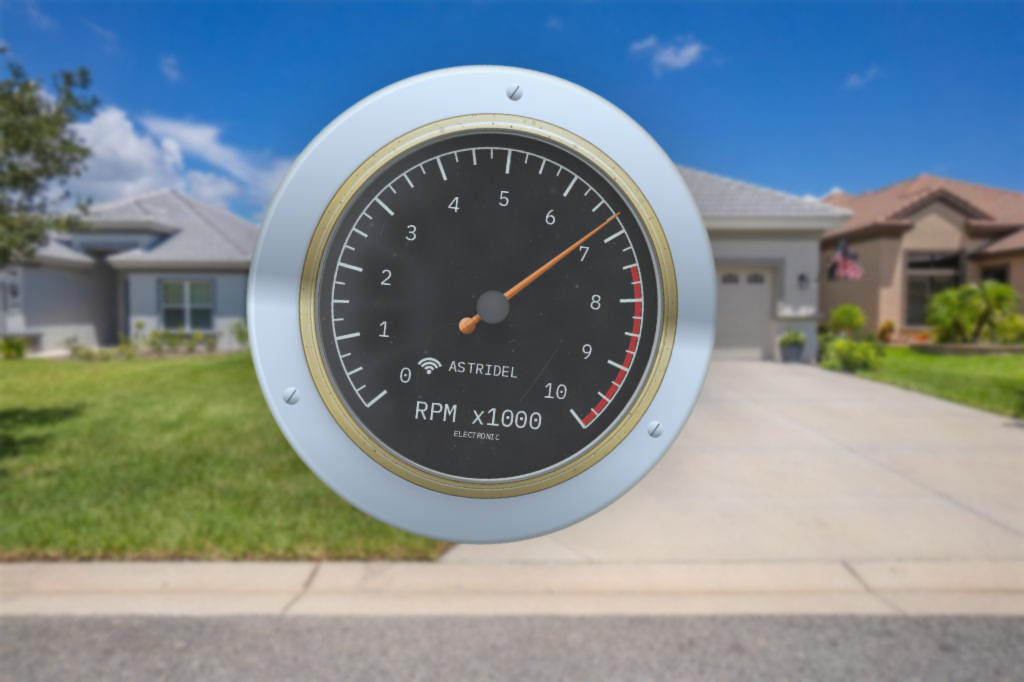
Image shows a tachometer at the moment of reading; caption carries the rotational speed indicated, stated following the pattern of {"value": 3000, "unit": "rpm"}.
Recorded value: {"value": 6750, "unit": "rpm"}
